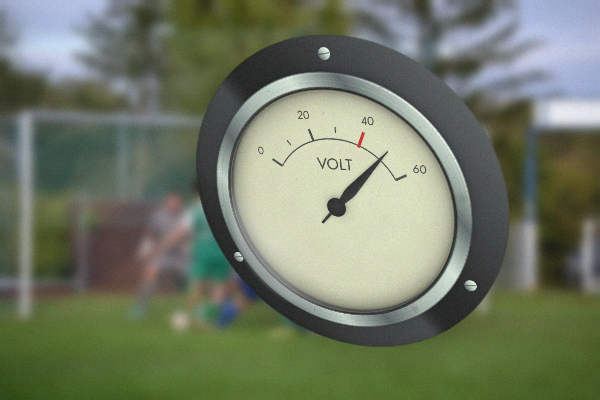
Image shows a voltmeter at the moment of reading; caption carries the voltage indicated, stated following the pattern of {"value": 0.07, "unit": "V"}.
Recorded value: {"value": 50, "unit": "V"}
